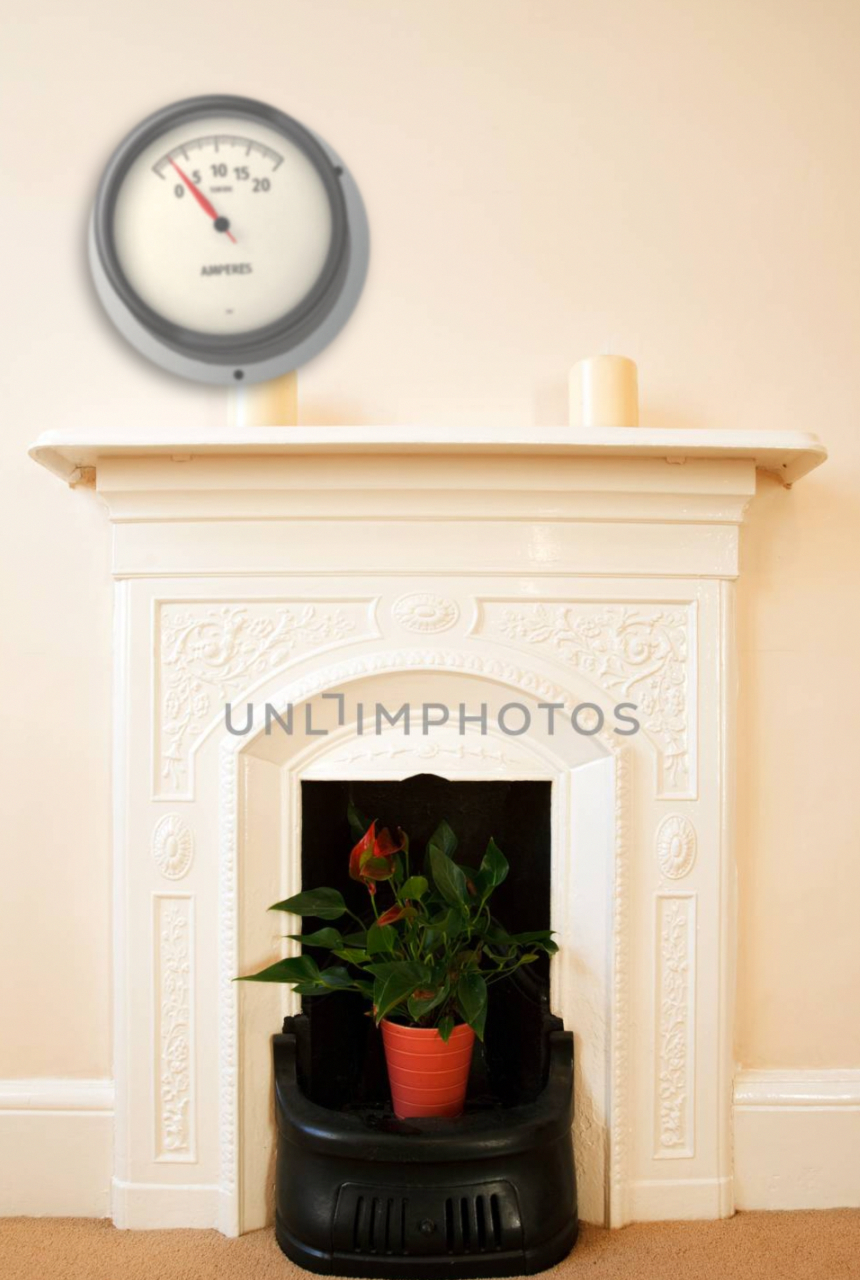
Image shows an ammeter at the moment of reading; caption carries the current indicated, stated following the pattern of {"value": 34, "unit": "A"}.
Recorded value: {"value": 2.5, "unit": "A"}
